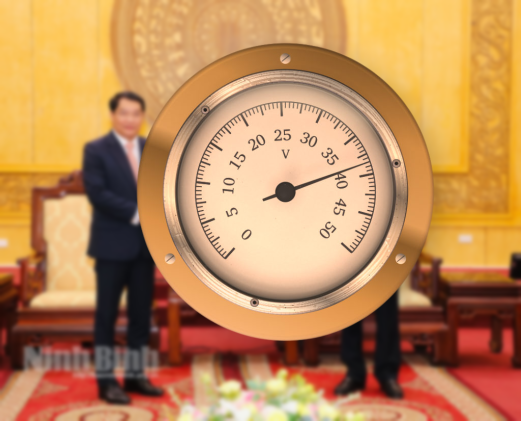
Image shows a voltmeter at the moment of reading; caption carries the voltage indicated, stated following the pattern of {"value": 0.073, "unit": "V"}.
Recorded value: {"value": 38.5, "unit": "V"}
